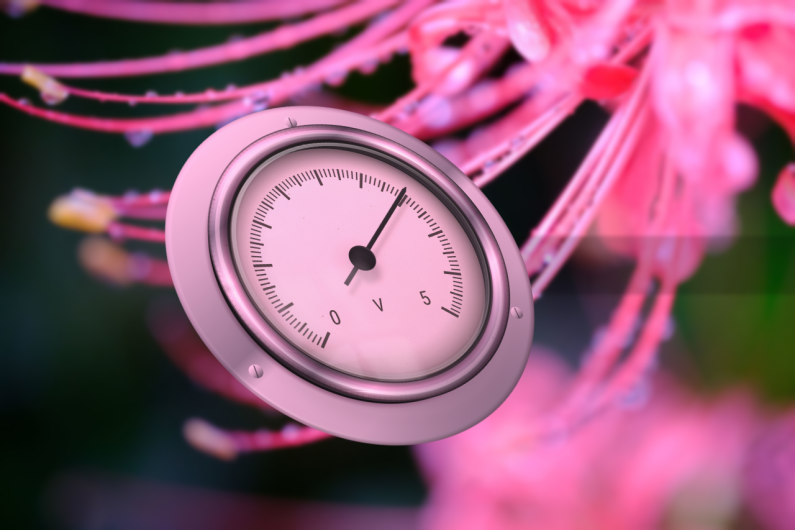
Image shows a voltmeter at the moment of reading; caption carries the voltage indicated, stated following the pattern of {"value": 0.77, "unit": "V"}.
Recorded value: {"value": 3.45, "unit": "V"}
